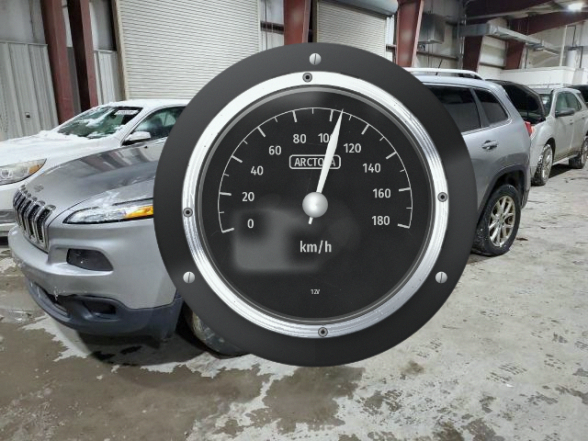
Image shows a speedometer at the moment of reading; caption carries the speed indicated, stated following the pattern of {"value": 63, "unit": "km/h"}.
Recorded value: {"value": 105, "unit": "km/h"}
